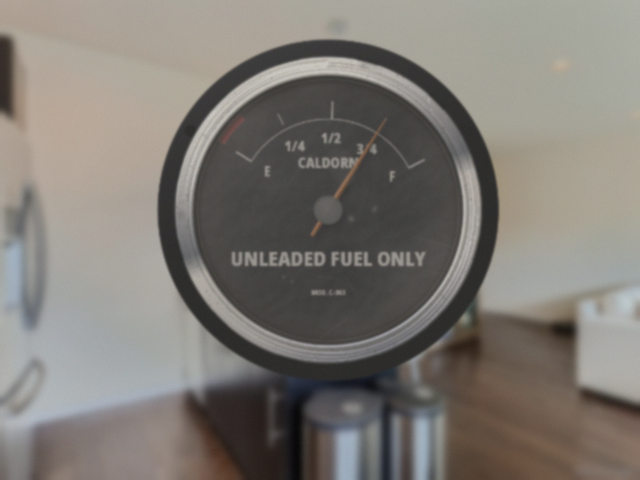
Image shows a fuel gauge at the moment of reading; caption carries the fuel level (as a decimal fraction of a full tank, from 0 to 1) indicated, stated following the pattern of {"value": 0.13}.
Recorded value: {"value": 0.75}
